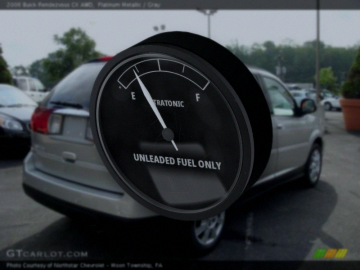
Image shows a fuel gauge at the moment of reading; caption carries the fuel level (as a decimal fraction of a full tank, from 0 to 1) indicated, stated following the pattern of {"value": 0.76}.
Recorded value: {"value": 0.25}
